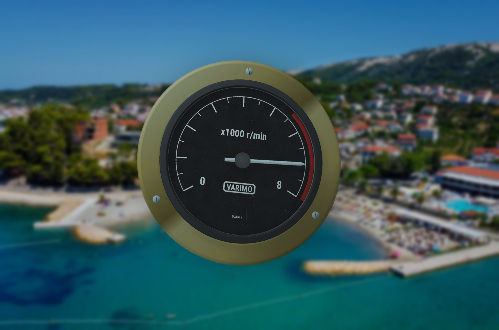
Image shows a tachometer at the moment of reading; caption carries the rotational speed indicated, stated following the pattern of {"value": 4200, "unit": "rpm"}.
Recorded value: {"value": 7000, "unit": "rpm"}
